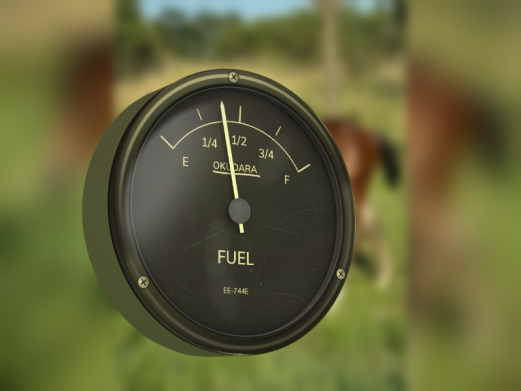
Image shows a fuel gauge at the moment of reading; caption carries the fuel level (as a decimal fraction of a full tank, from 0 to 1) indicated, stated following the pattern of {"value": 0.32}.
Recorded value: {"value": 0.375}
